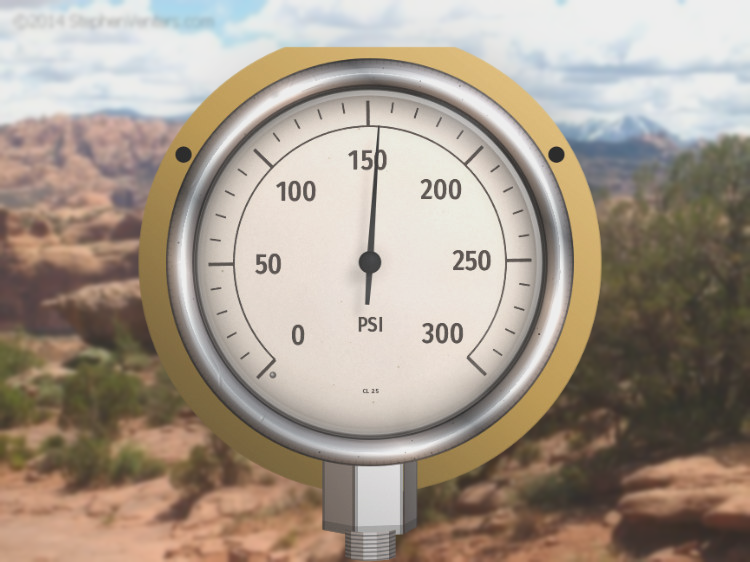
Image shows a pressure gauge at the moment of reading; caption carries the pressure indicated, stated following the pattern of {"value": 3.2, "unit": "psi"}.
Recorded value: {"value": 155, "unit": "psi"}
